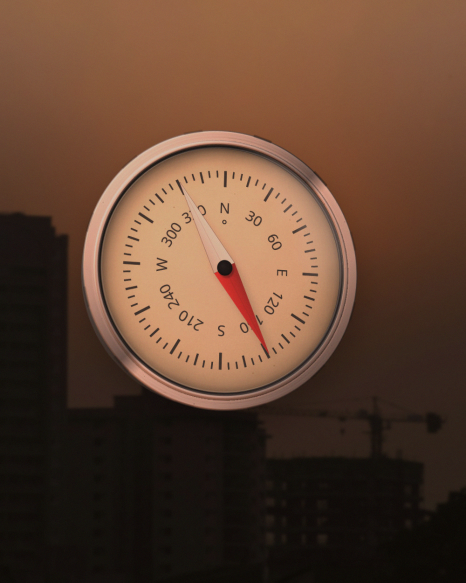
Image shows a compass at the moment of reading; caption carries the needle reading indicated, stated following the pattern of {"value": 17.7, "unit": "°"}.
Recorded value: {"value": 150, "unit": "°"}
